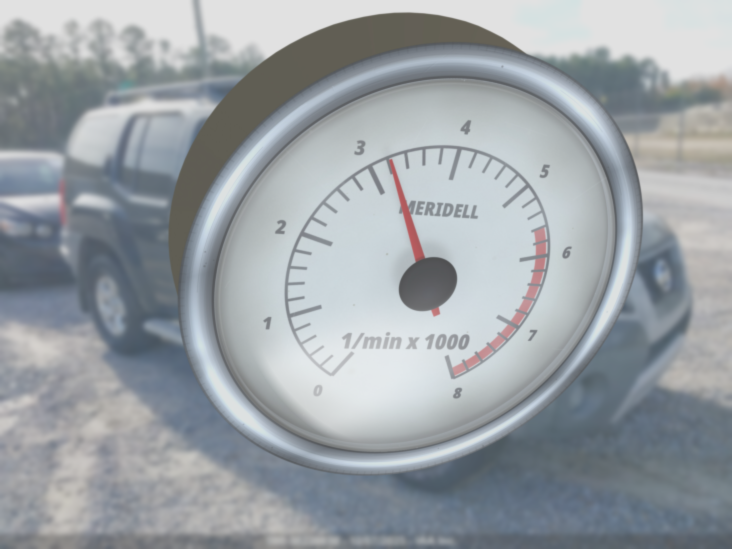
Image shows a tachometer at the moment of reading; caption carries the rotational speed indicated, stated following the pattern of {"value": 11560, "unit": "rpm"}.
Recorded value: {"value": 3200, "unit": "rpm"}
